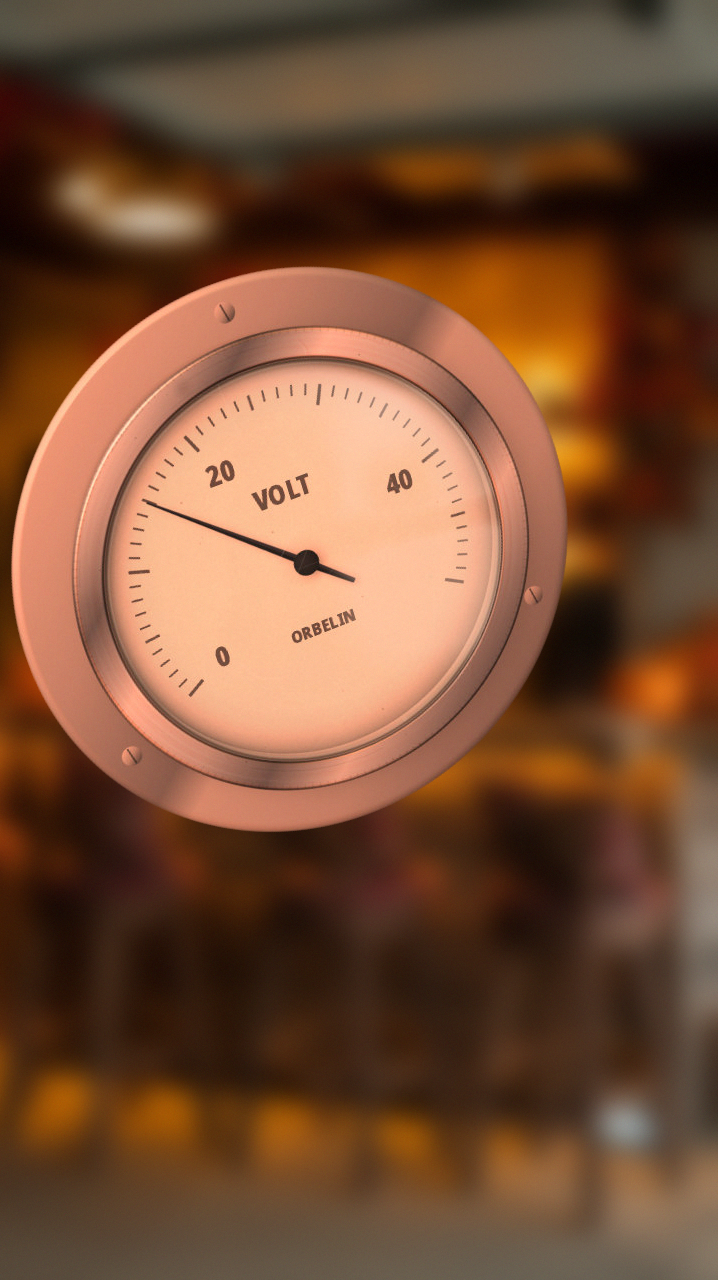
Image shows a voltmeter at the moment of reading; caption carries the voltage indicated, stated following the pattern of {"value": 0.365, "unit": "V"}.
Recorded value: {"value": 15, "unit": "V"}
